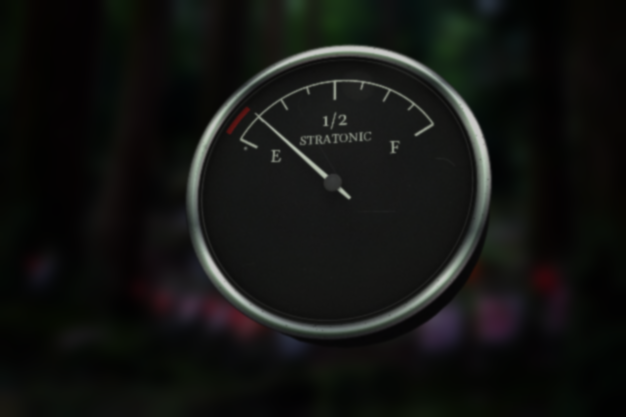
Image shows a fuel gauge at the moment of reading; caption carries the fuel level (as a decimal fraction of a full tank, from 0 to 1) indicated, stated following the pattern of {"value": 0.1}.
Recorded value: {"value": 0.125}
